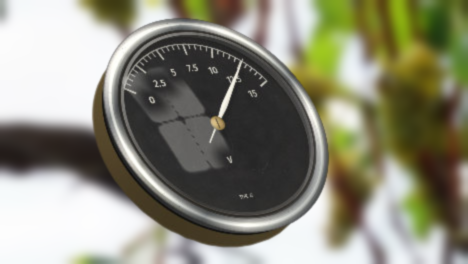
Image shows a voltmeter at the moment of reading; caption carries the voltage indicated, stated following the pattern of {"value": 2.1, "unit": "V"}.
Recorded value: {"value": 12.5, "unit": "V"}
